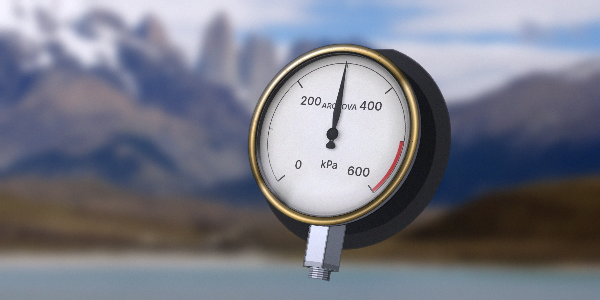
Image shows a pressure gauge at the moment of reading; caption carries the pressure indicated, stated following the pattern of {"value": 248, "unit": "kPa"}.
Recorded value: {"value": 300, "unit": "kPa"}
